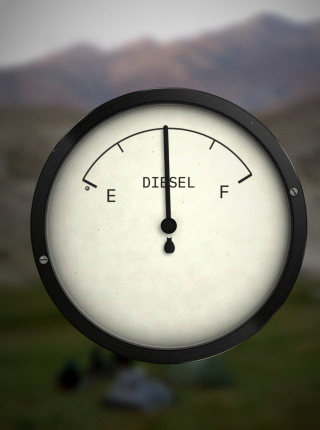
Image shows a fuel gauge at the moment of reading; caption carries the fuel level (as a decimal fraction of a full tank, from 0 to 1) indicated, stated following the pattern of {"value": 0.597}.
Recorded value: {"value": 0.5}
